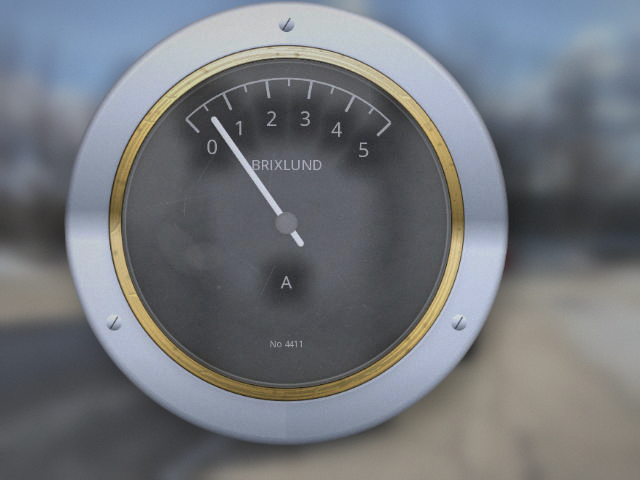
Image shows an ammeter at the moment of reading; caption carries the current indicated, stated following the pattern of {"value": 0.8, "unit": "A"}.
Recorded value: {"value": 0.5, "unit": "A"}
